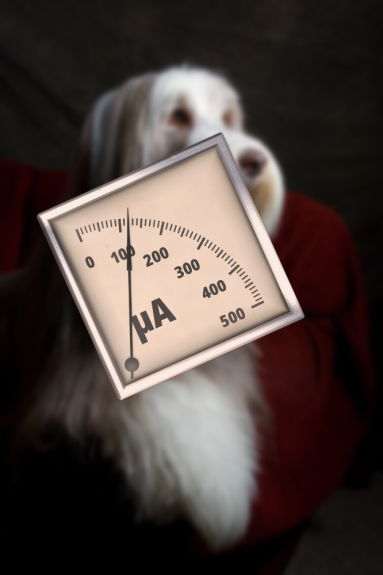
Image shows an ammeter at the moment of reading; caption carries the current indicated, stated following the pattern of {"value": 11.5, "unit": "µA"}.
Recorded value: {"value": 120, "unit": "µA"}
